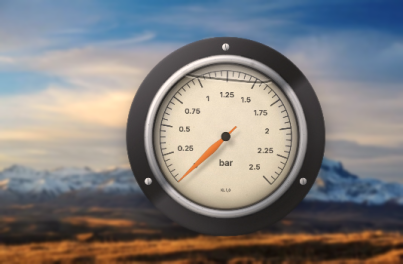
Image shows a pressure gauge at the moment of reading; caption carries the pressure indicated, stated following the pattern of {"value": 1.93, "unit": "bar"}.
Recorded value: {"value": 0, "unit": "bar"}
